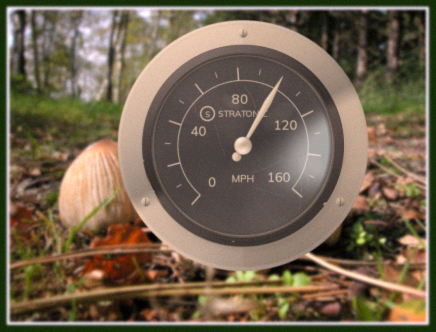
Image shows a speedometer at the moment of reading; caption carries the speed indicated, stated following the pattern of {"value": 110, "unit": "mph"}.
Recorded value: {"value": 100, "unit": "mph"}
